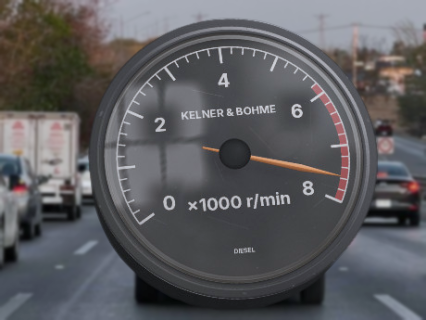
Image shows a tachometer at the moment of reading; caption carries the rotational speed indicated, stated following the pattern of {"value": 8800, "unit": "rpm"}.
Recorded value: {"value": 7600, "unit": "rpm"}
